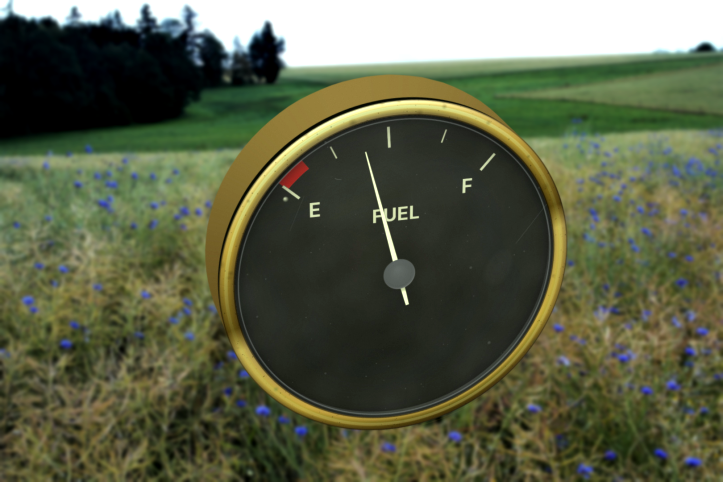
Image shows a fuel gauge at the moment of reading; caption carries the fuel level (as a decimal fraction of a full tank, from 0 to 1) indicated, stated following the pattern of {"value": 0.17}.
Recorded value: {"value": 0.375}
